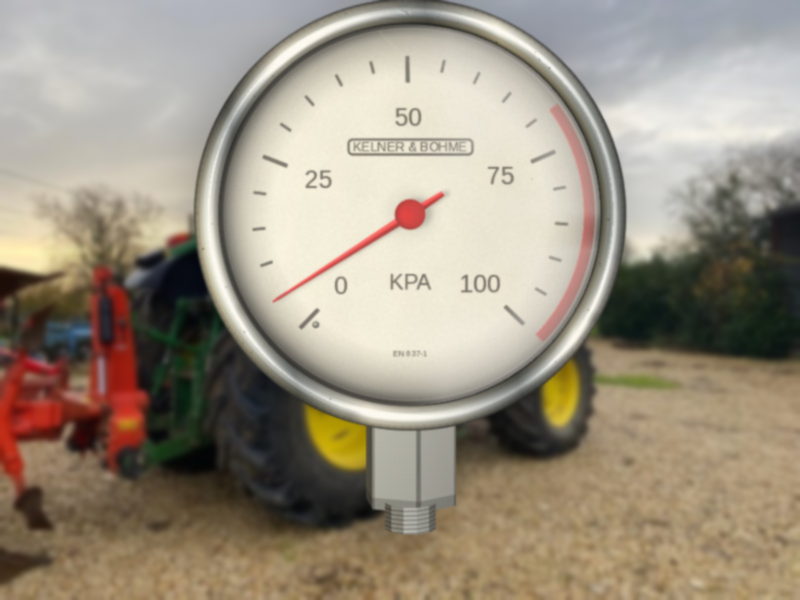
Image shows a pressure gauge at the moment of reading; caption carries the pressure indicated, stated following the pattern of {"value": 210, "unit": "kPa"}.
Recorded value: {"value": 5, "unit": "kPa"}
